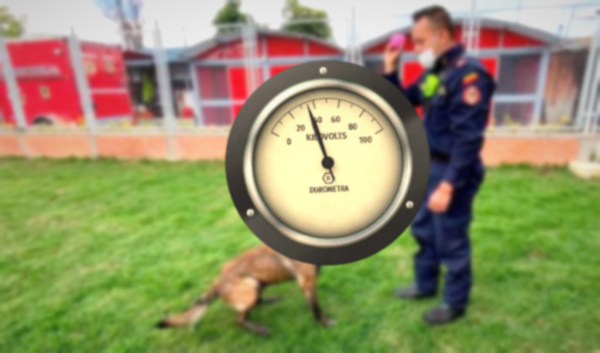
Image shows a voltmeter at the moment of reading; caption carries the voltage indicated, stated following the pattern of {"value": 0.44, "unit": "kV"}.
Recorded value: {"value": 35, "unit": "kV"}
